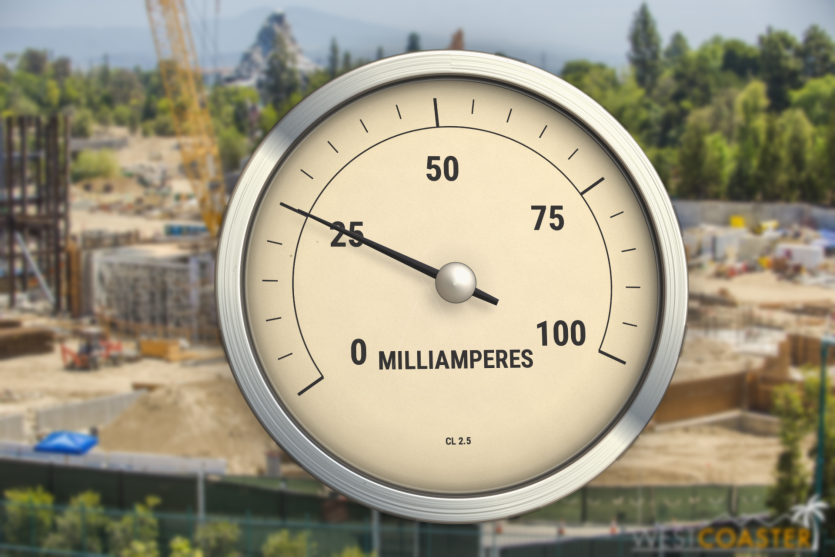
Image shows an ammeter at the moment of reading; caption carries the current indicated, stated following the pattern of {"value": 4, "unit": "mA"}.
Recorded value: {"value": 25, "unit": "mA"}
